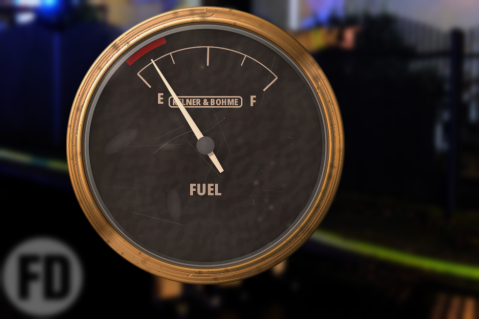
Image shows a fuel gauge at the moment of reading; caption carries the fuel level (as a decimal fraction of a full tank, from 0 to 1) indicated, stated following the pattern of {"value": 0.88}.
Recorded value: {"value": 0.125}
